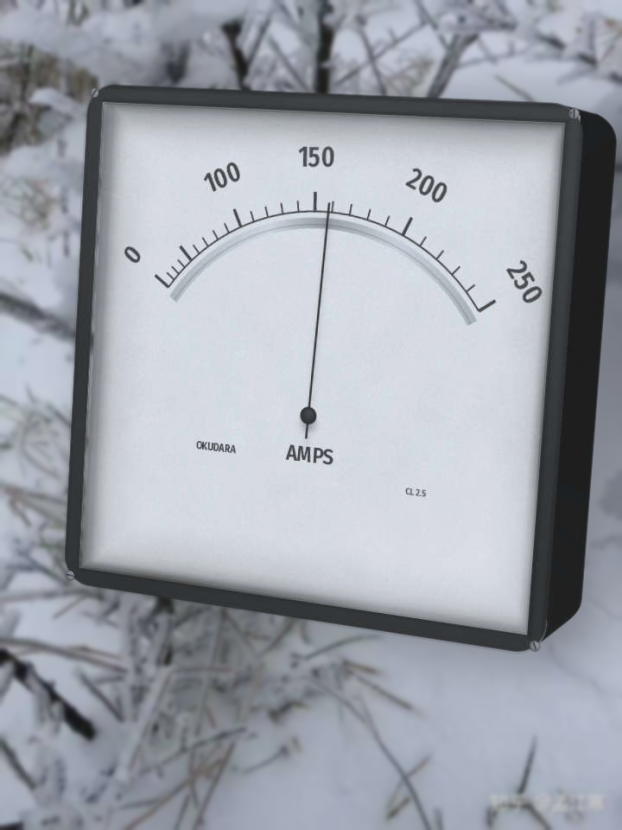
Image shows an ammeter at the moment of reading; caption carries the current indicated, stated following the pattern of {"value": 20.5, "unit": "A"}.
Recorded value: {"value": 160, "unit": "A"}
